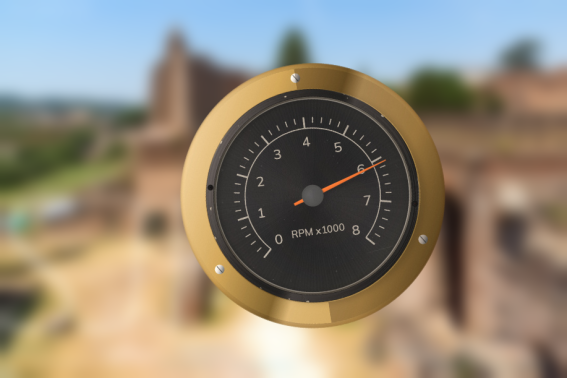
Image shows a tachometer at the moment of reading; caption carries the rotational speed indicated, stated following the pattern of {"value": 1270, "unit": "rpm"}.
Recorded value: {"value": 6100, "unit": "rpm"}
